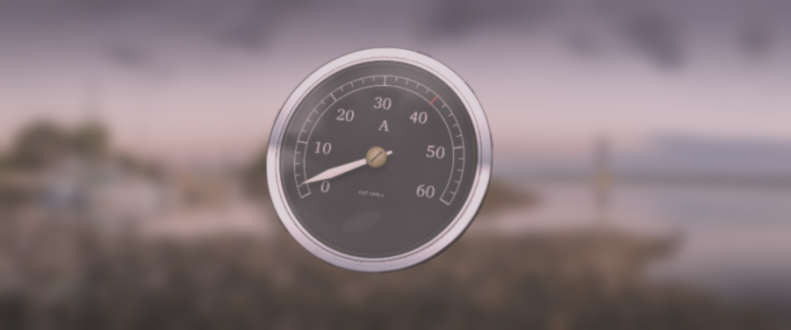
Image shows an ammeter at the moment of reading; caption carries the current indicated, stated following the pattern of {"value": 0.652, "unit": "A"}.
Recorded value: {"value": 2, "unit": "A"}
